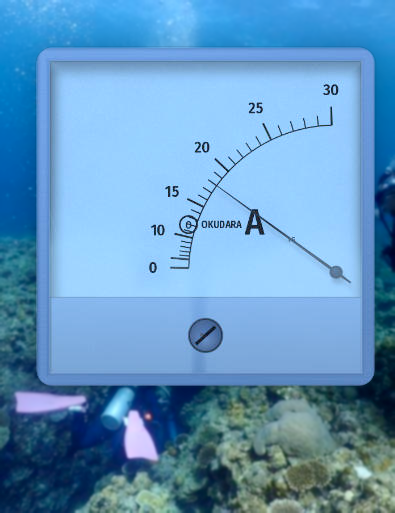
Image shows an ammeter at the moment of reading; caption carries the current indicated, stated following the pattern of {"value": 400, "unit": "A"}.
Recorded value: {"value": 18, "unit": "A"}
